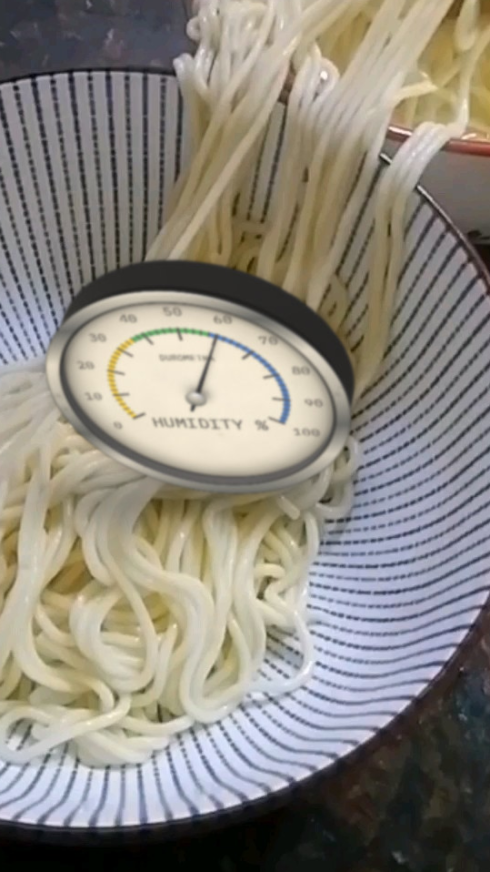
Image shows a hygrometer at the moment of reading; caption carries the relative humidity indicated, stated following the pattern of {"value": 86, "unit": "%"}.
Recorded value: {"value": 60, "unit": "%"}
